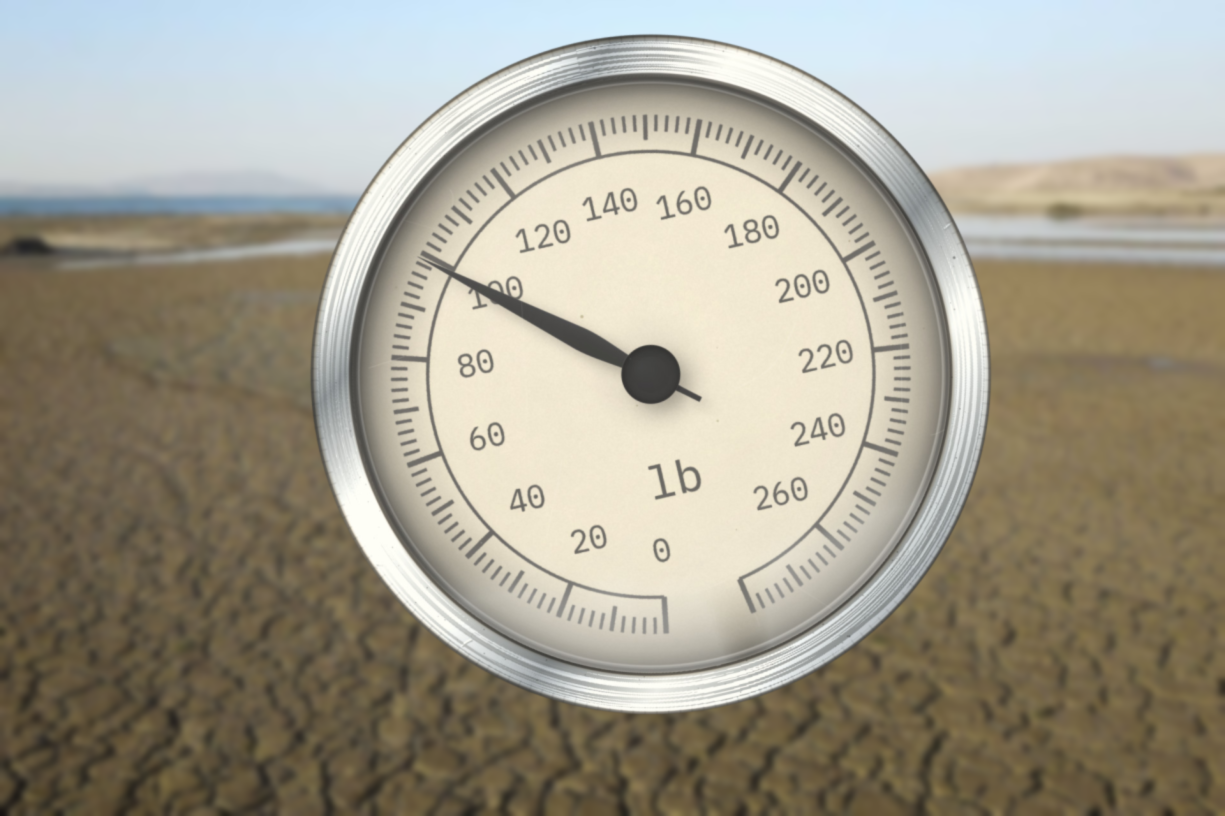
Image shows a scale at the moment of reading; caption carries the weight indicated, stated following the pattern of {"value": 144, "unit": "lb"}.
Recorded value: {"value": 99, "unit": "lb"}
